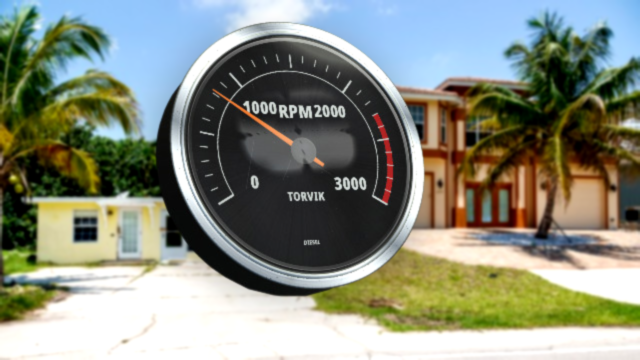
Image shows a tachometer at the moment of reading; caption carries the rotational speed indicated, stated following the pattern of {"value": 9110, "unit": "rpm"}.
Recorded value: {"value": 800, "unit": "rpm"}
